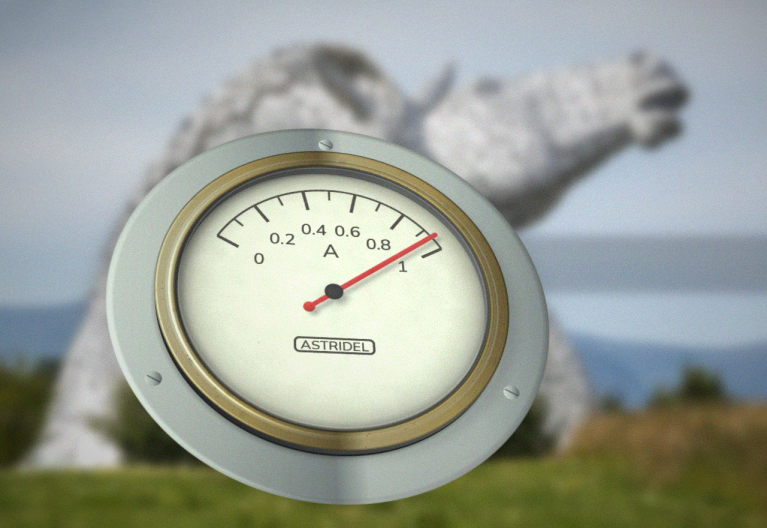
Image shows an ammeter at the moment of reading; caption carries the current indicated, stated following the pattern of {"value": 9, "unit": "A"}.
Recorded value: {"value": 0.95, "unit": "A"}
